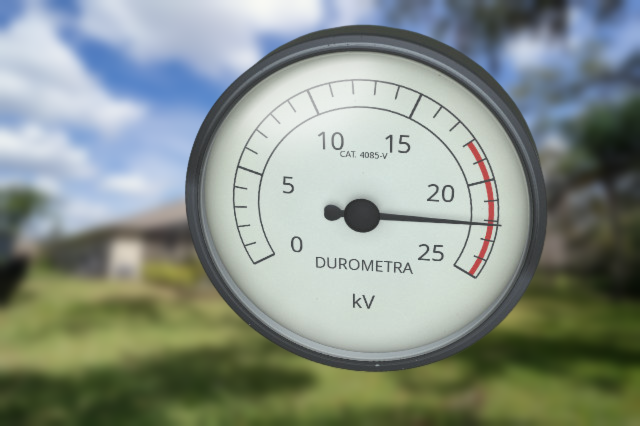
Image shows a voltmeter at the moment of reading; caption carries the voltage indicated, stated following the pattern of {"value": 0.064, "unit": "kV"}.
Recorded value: {"value": 22, "unit": "kV"}
